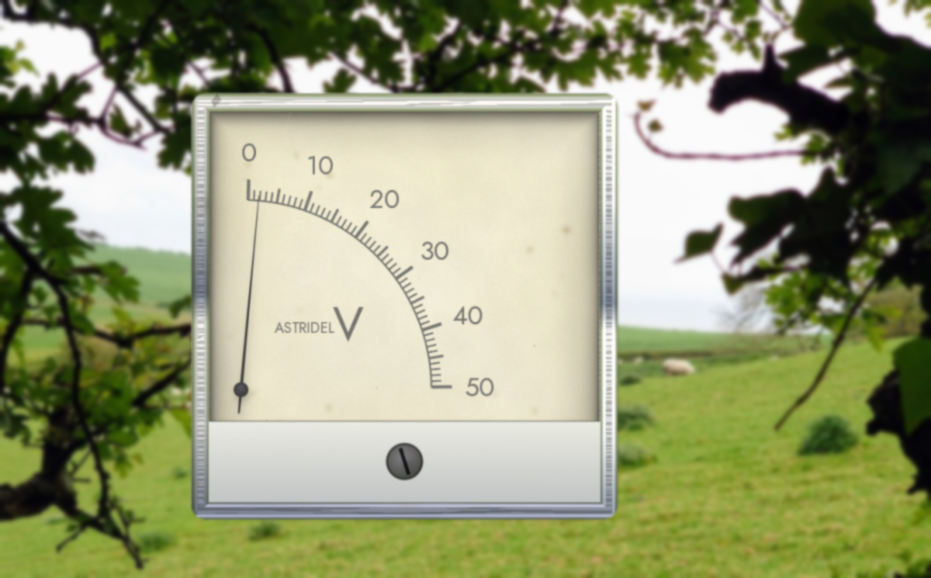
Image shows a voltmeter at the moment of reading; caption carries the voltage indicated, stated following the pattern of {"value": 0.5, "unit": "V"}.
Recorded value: {"value": 2, "unit": "V"}
